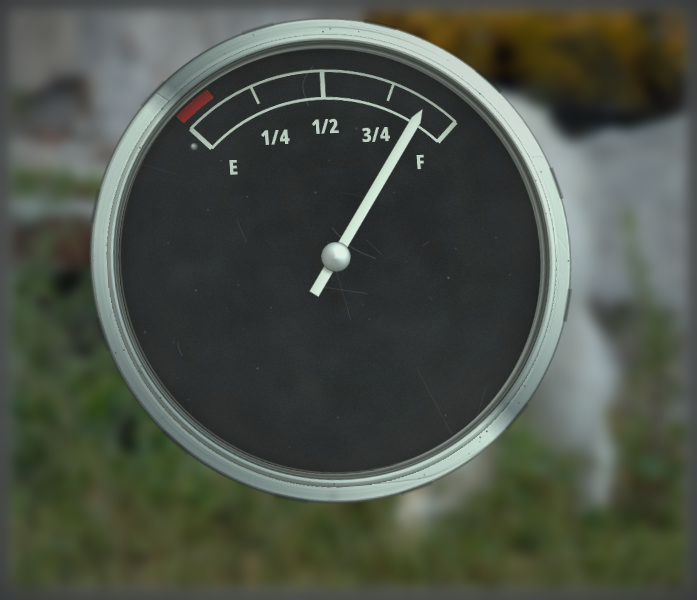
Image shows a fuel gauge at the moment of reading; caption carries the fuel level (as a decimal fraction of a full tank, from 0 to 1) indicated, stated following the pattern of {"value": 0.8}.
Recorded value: {"value": 0.875}
